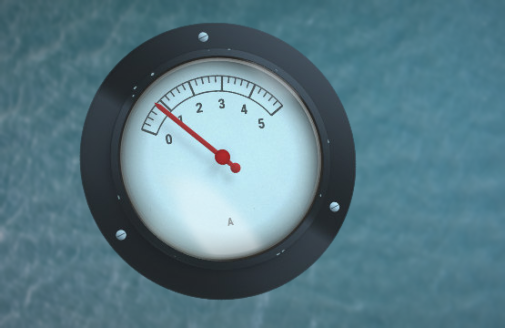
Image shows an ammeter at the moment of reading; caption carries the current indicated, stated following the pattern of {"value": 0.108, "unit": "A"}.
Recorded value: {"value": 0.8, "unit": "A"}
